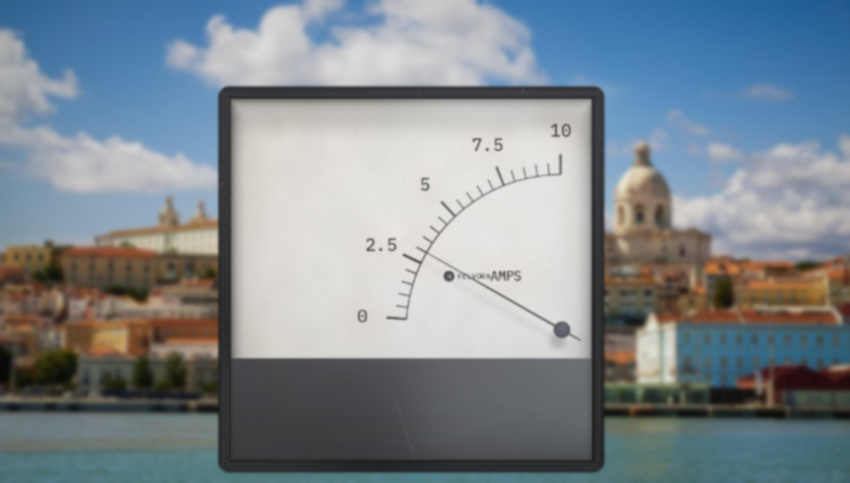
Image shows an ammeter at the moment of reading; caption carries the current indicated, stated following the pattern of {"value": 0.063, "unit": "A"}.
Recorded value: {"value": 3, "unit": "A"}
